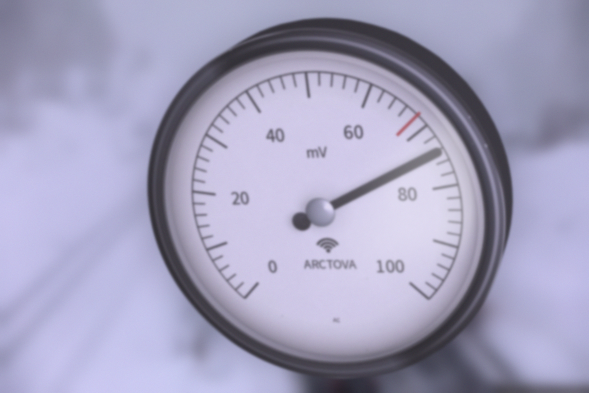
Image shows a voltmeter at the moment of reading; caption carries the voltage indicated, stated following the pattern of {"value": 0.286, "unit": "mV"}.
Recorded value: {"value": 74, "unit": "mV"}
